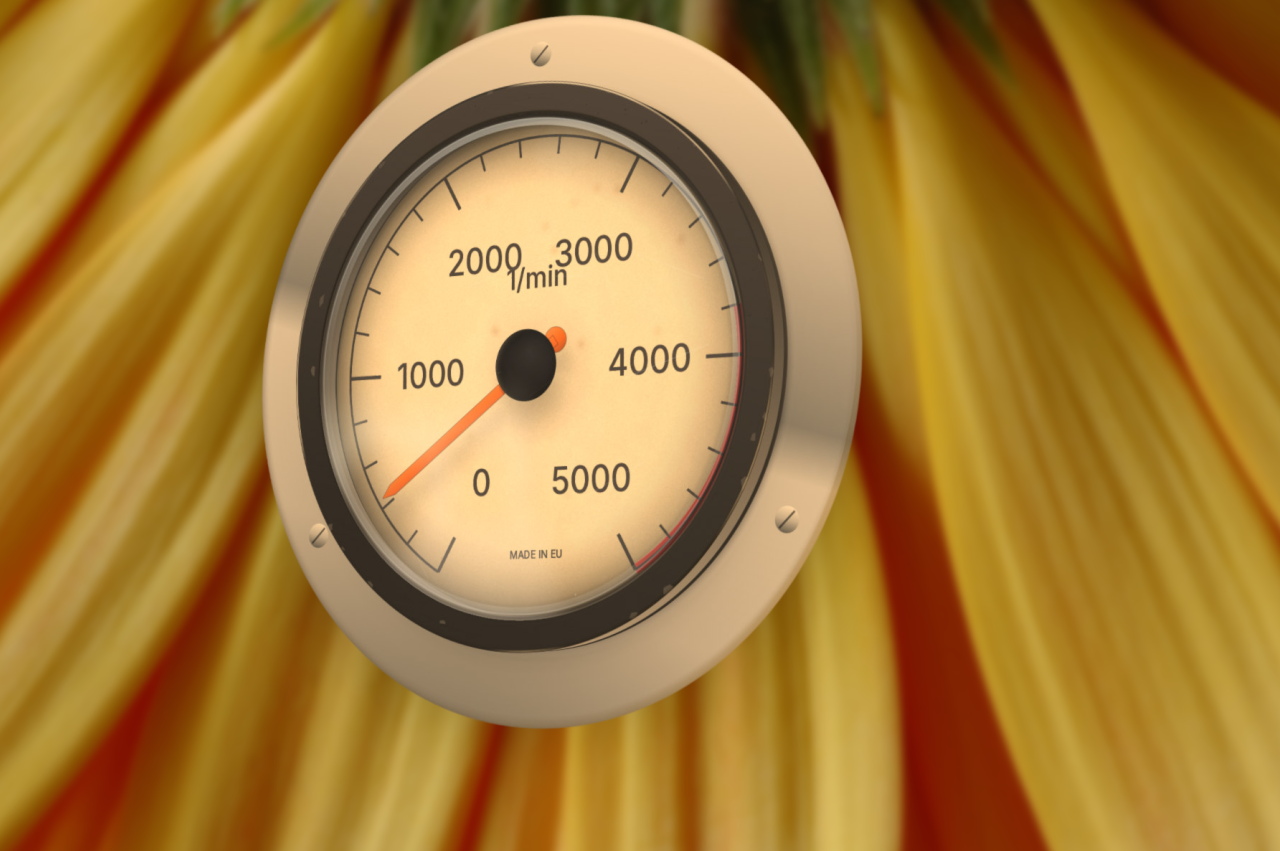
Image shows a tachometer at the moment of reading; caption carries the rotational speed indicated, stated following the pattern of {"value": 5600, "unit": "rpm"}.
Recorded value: {"value": 400, "unit": "rpm"}
